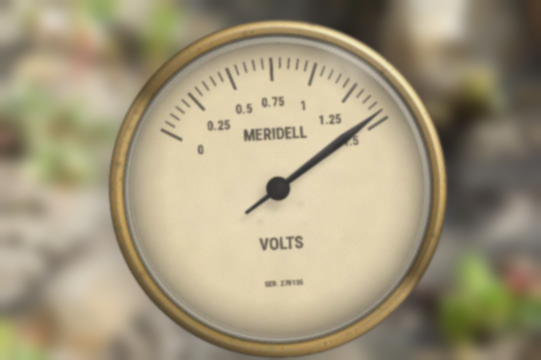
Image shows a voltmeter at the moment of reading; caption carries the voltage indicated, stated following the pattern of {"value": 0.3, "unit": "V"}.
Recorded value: {"value": 1.45, "unit": "V"}
